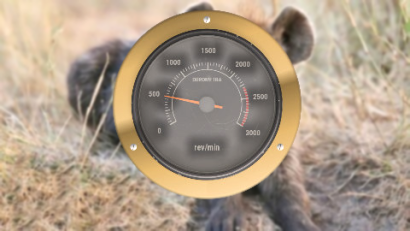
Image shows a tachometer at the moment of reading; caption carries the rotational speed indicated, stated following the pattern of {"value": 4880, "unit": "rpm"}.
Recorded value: {"value": 500, "unit": "rpm"}
